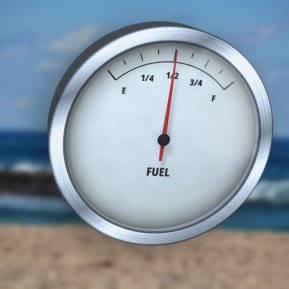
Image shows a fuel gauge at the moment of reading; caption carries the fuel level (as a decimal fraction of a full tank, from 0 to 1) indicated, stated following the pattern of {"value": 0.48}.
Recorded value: {"value": 0.5}
